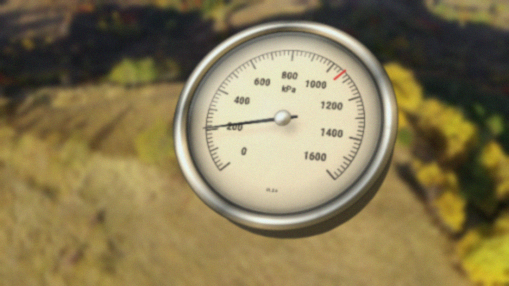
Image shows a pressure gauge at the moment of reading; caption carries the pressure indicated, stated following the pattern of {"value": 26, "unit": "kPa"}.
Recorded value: {"value": 200, "unit": "kPa"}
